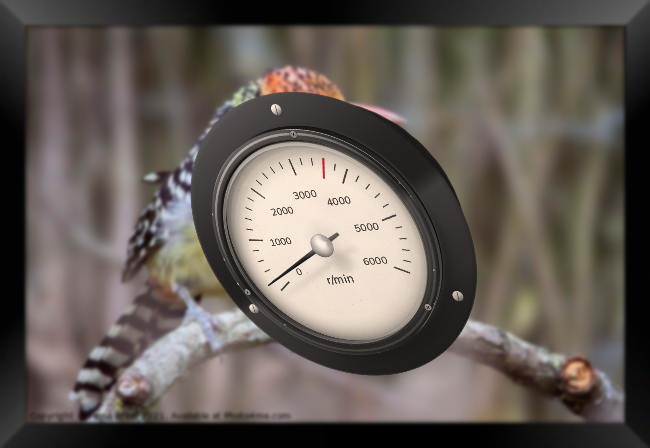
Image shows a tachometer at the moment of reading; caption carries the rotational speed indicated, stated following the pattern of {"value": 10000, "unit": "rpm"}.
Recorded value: {"value": 200, "unit": "rpm"}
